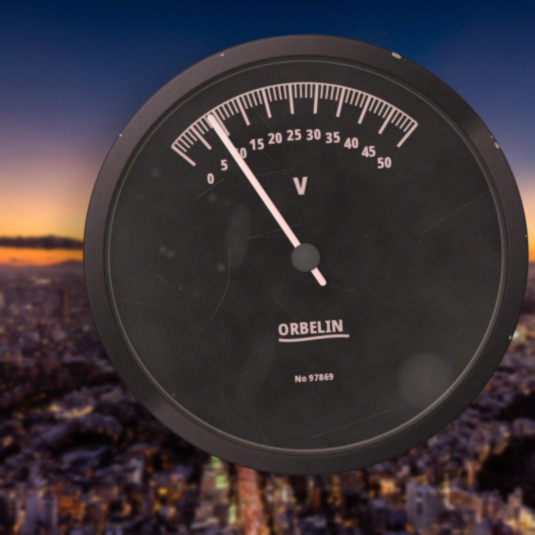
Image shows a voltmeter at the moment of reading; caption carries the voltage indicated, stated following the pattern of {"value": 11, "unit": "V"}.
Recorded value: {"value": 9, "unit": "V"}
